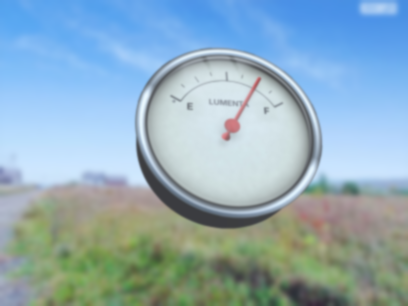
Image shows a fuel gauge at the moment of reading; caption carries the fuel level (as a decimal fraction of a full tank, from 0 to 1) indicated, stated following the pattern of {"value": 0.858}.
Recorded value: {"value": 0.75}
